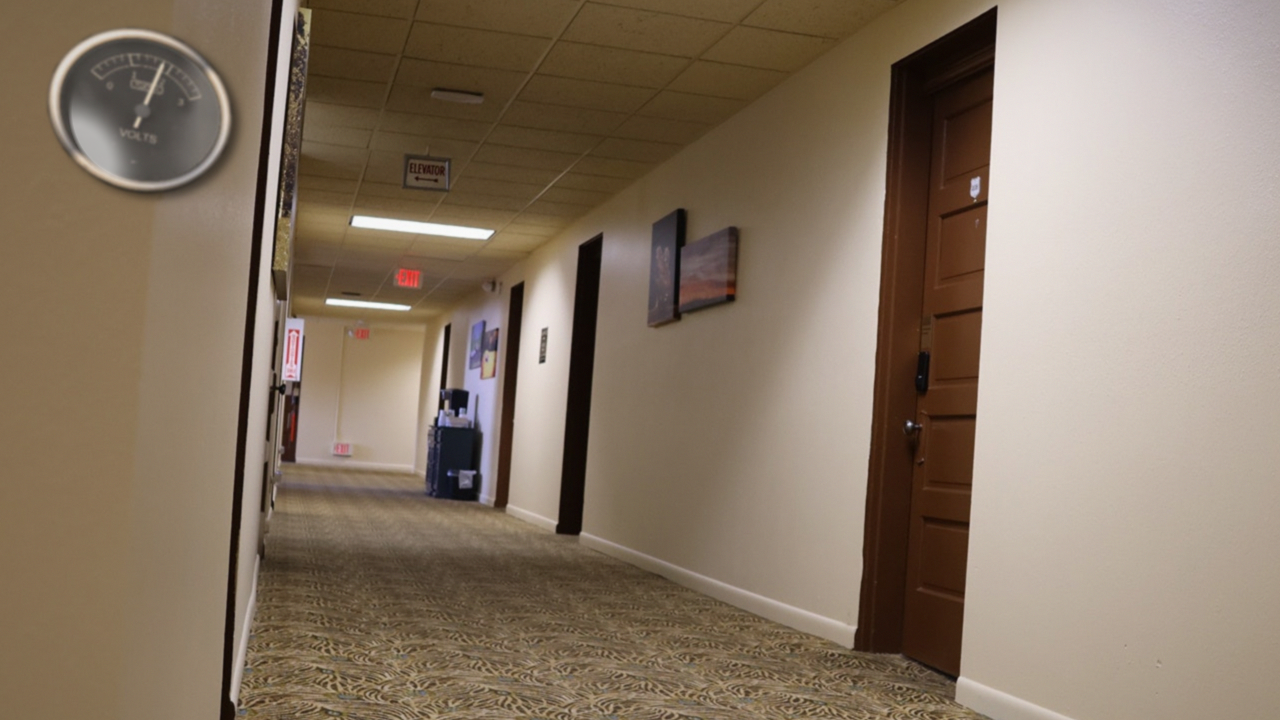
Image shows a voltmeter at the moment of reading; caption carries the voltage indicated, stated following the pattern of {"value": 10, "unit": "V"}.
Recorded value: {"value": 1.8, "unit": "V"}
